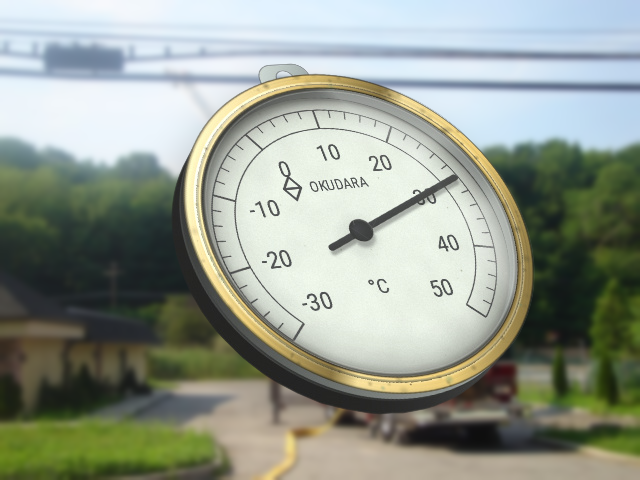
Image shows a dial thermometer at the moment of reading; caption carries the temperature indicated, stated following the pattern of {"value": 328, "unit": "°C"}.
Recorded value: {"value": 30, "unit": "°C"}
